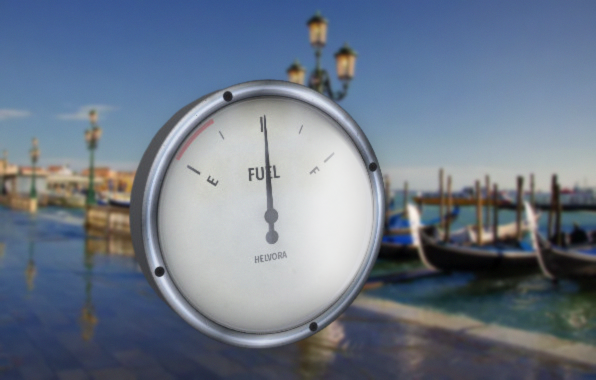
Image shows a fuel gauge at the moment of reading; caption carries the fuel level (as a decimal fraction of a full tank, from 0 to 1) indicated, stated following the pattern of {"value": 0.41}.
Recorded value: {"value": 0.5}
